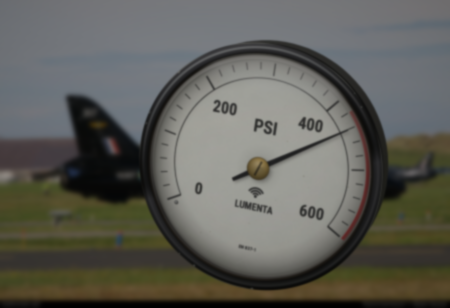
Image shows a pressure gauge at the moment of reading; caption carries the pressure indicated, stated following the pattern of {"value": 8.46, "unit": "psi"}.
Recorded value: {"value": 440, "unit": "psi"}
